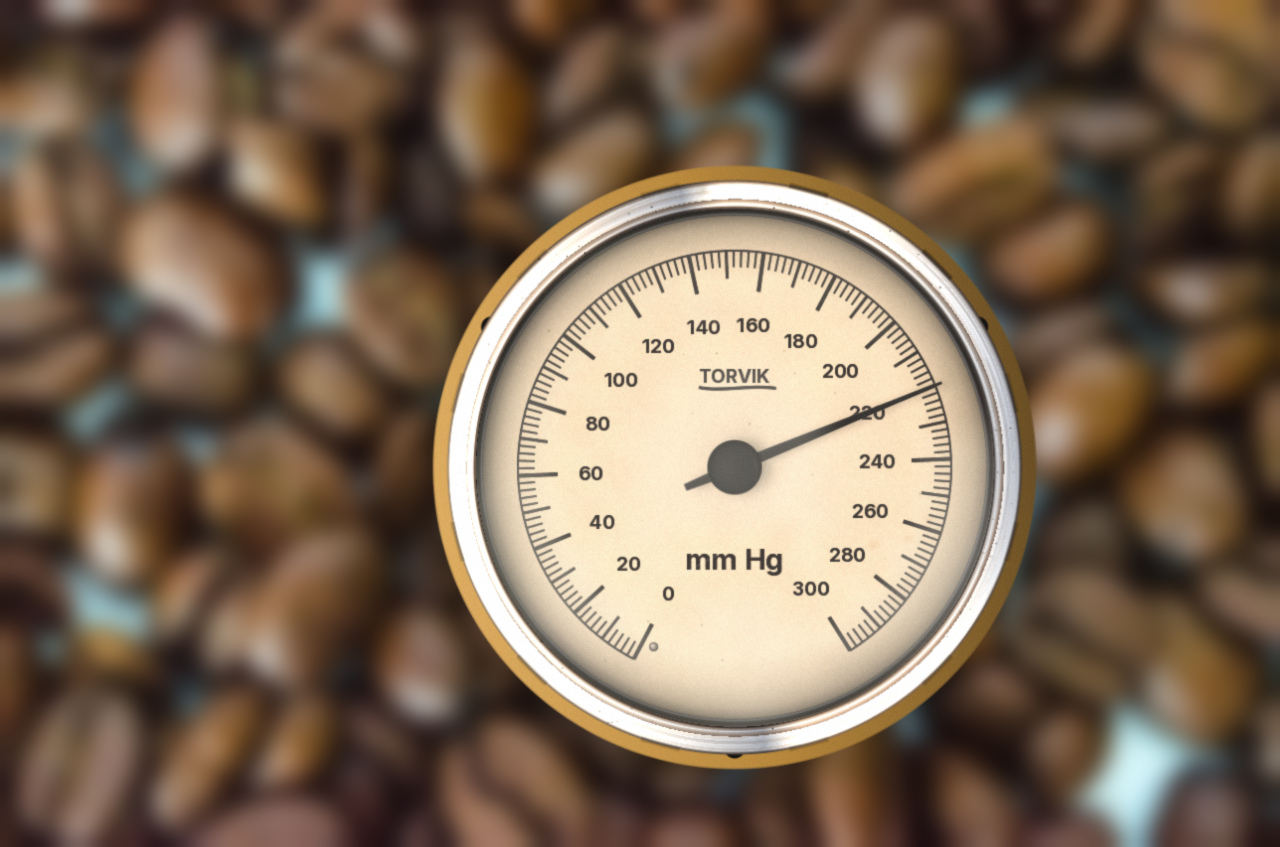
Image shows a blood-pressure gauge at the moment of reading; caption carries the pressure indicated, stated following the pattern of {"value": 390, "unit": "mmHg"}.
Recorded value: {"value": 220, "unit": "mmHg"}
